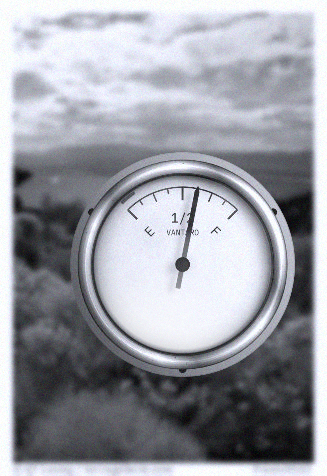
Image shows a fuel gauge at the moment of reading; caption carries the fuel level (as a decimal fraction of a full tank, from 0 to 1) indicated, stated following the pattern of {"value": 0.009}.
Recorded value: {"value": 0.625}
